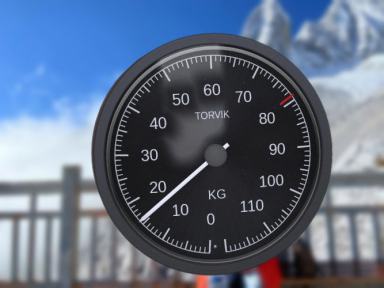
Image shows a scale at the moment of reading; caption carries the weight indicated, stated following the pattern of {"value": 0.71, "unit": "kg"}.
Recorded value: {"value": 16, "unit": "kg"}
